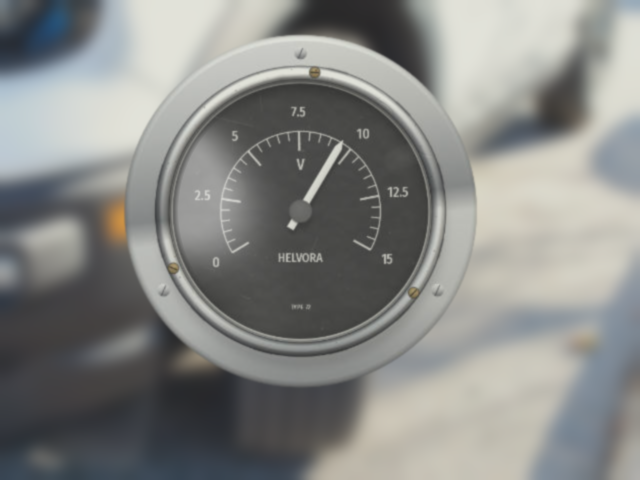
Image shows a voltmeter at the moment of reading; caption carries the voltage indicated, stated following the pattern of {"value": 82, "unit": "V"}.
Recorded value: {"value": 9.5, "unit": "V"}
